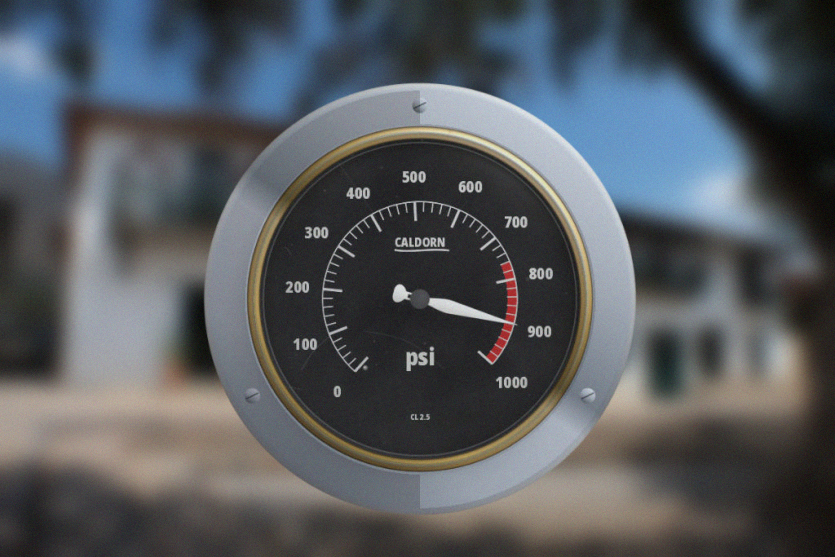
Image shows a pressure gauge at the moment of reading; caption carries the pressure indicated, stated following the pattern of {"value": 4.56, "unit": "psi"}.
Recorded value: {"value": 900, "unit": "psi"}
